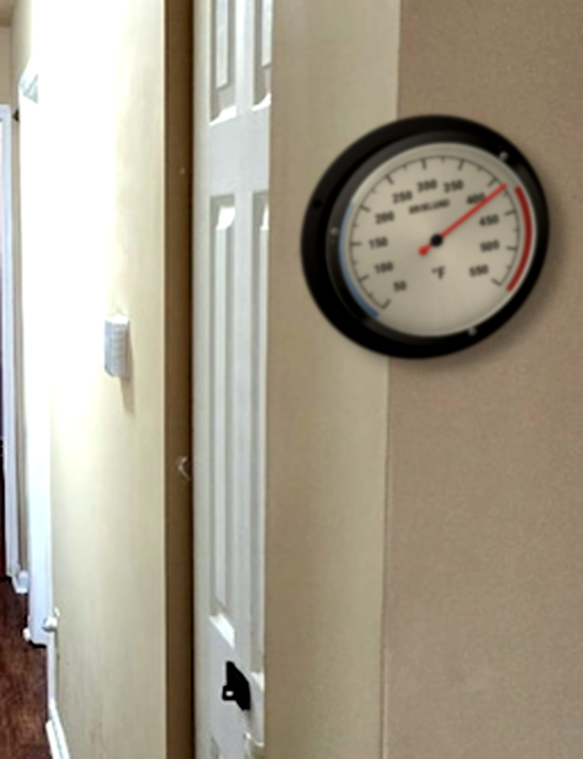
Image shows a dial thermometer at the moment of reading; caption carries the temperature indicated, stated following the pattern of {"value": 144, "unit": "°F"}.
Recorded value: {"value": 412.5, "unit": "°F"}
